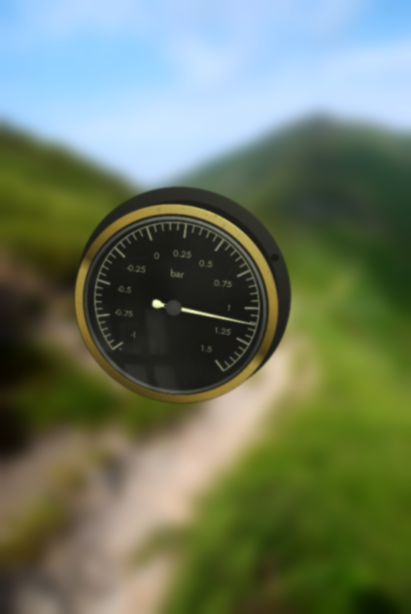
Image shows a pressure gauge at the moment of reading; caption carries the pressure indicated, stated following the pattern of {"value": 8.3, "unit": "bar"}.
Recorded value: {"value": 1.1, "unit": "bar"}
